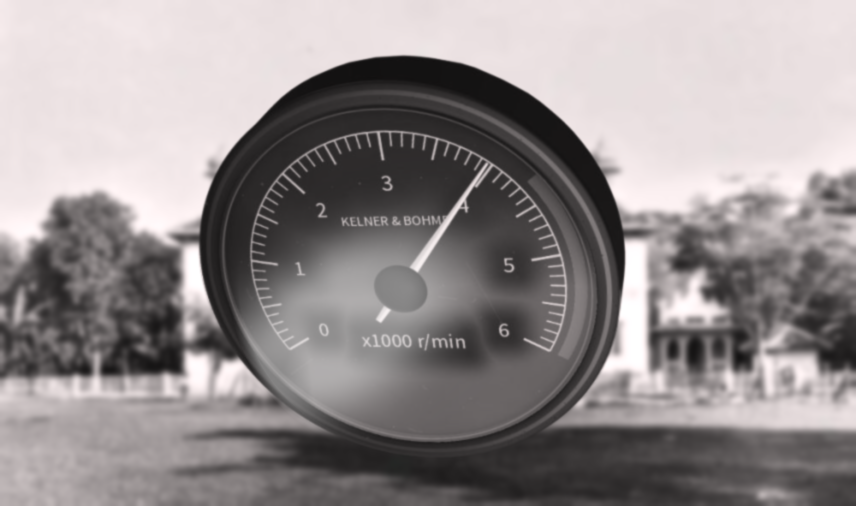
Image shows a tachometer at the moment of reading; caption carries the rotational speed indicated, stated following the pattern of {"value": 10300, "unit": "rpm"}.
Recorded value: {"value": 3950, "unit": "rpm"}
